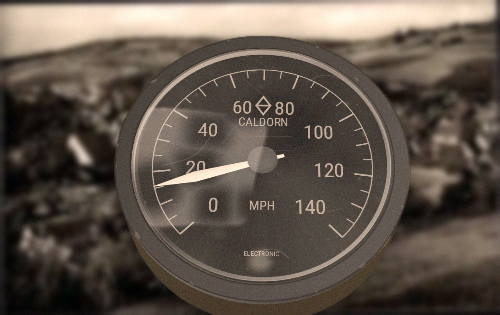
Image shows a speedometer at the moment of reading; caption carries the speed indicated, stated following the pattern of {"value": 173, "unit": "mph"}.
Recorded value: {"value": 15, "unit": "mph"}
